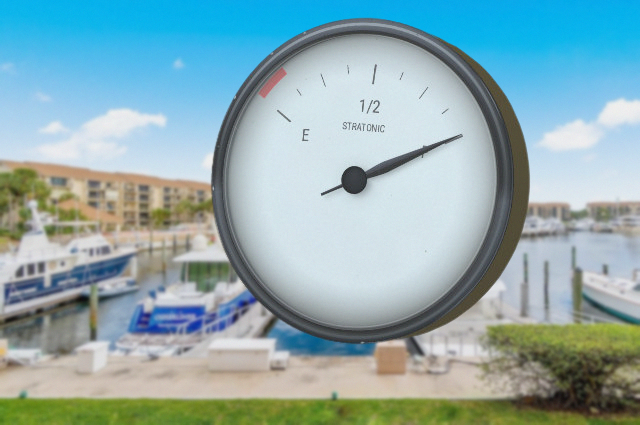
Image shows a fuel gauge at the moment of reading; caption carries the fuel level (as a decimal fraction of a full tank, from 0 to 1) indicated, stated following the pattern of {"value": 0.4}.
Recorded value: {"value": 1}
